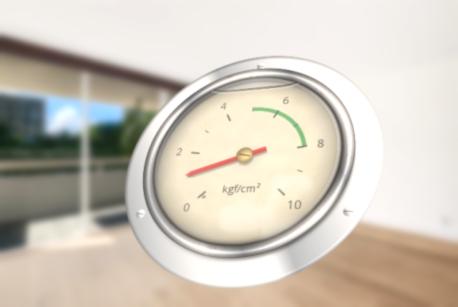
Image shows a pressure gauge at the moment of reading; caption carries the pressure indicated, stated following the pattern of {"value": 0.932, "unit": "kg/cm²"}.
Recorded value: {"value": 1, "unit": "kg/cm²"}
